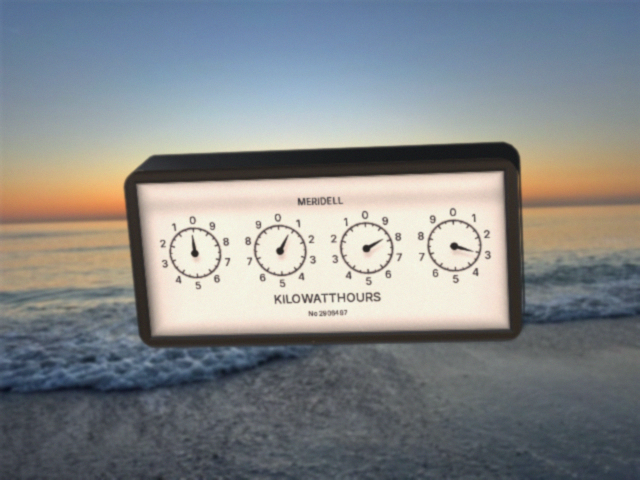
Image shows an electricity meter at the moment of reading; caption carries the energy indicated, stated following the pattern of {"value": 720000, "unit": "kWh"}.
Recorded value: {"value": 83, "unit": "kWh"}
